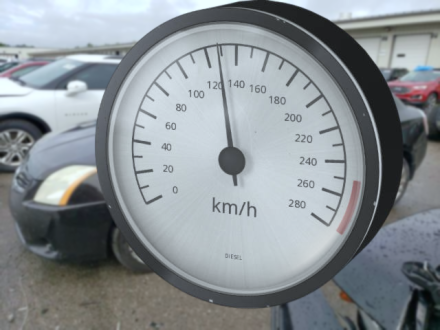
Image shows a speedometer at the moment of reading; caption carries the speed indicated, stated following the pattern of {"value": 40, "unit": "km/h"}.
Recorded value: {"value": 130, "unit": "km/h"}
